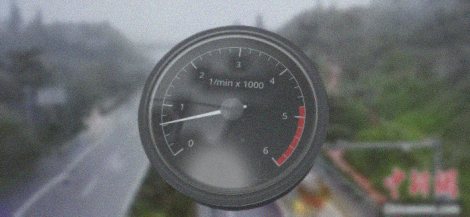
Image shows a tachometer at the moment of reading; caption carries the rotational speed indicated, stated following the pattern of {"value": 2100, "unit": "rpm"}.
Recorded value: {"value": 600, "unit": "rpm"}
